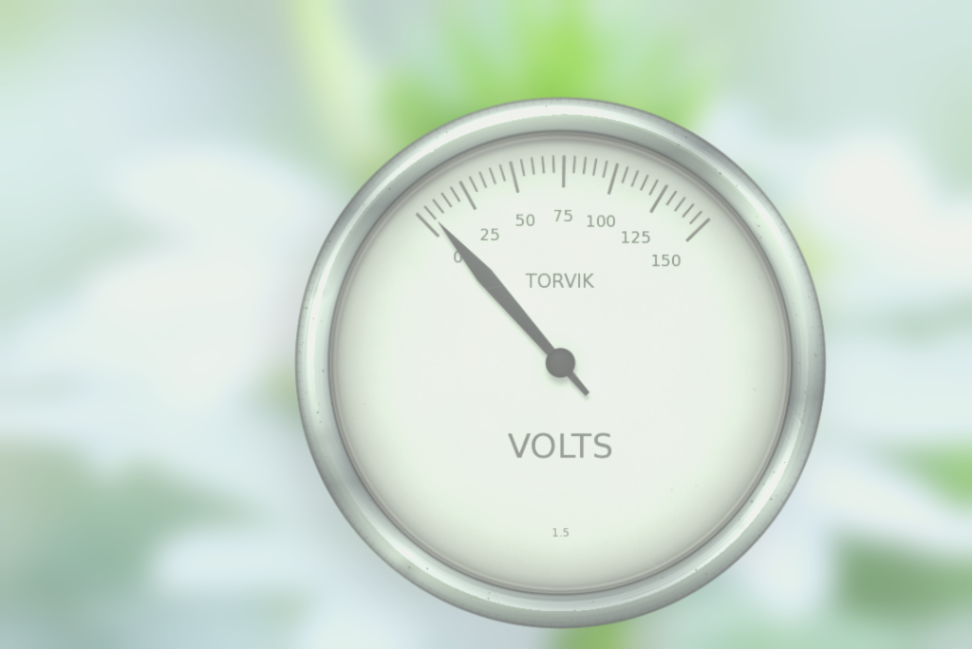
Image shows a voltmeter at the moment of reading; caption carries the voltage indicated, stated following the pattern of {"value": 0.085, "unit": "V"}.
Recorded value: {"value": 5, "unit": "V"}
